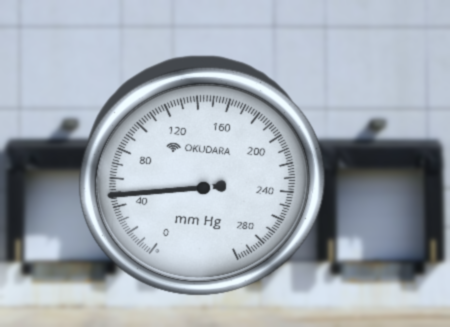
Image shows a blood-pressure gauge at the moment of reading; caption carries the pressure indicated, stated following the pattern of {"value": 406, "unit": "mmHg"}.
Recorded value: {"value": 50, "unit": "mmHg"}
